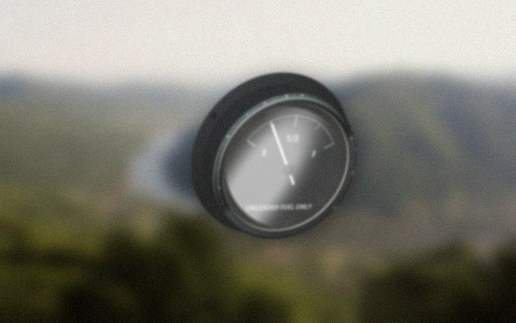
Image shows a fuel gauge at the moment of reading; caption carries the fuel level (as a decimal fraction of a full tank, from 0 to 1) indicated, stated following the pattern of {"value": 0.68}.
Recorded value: {"value": 0.25}
